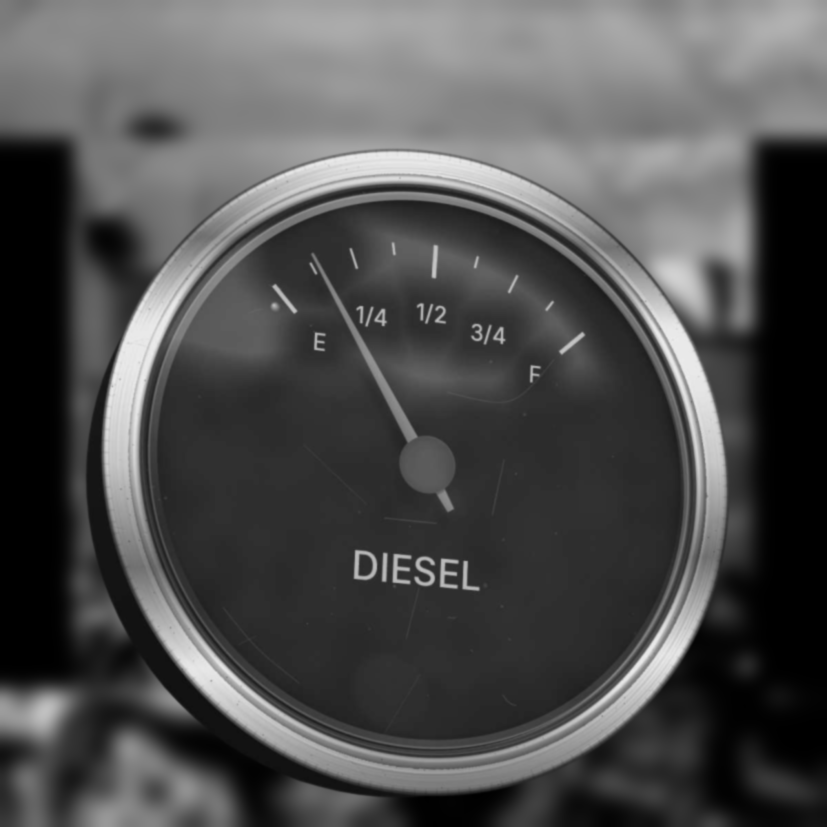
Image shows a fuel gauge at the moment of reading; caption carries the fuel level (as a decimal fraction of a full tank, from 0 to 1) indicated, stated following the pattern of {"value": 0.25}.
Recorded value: {"value": 0.125}
